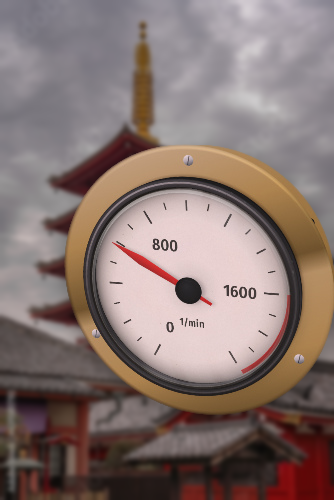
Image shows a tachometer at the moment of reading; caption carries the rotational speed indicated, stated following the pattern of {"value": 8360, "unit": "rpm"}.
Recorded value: {"value": 600, "unit": "rpm"}
